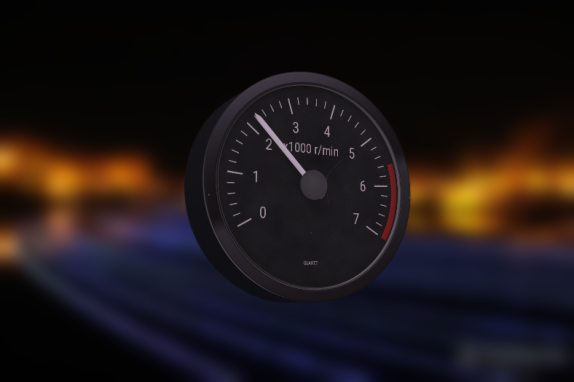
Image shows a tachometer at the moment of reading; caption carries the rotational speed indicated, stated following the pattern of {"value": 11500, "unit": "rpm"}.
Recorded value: {"value": 2200, "unit": "rpm"}
